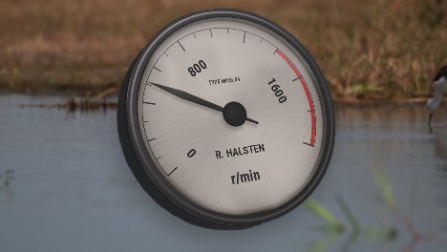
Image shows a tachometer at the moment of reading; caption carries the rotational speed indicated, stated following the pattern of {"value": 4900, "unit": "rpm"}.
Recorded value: {"value": 500, "unit": "rpm"}
